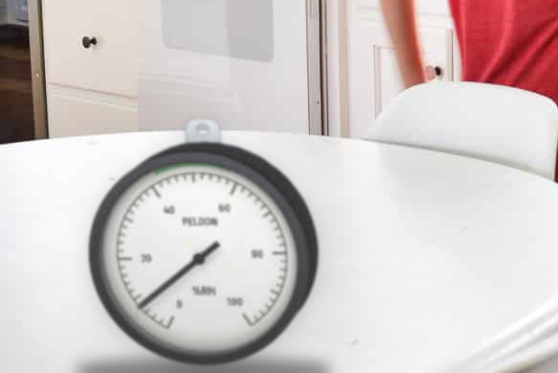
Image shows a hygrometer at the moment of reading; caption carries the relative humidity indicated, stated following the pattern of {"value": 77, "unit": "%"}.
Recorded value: {"value": 8, "unit": "%"}
